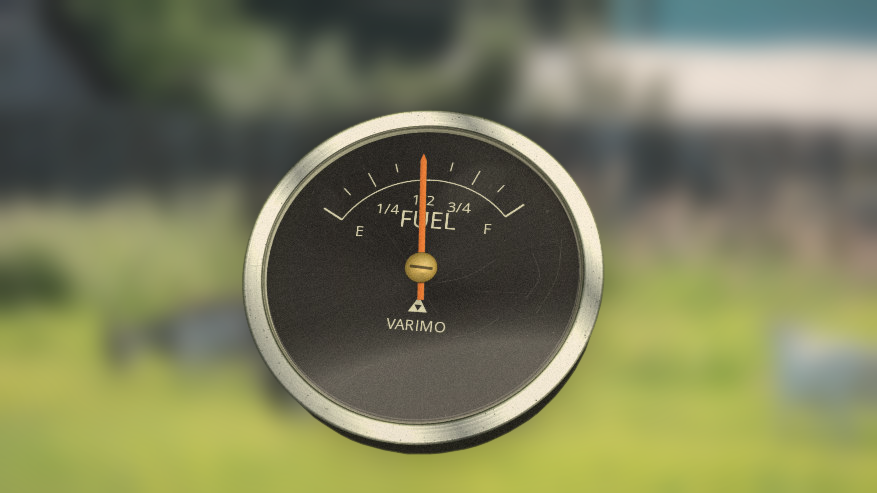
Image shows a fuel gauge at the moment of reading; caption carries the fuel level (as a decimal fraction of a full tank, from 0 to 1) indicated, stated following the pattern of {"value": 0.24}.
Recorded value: {"value": 0.5}
